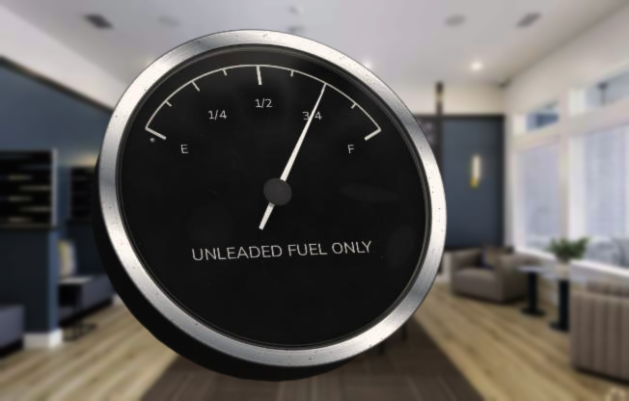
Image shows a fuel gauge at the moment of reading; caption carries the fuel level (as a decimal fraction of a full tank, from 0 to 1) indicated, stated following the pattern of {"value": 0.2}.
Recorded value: {"value": 0.75}
